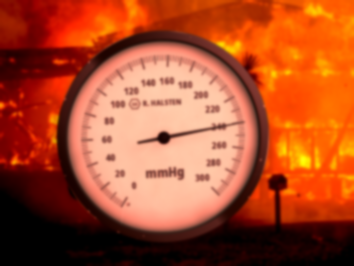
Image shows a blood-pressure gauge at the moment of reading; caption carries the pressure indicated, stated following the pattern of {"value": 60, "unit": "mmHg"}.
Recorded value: {"value": 240, "unit": "mmHg"}
